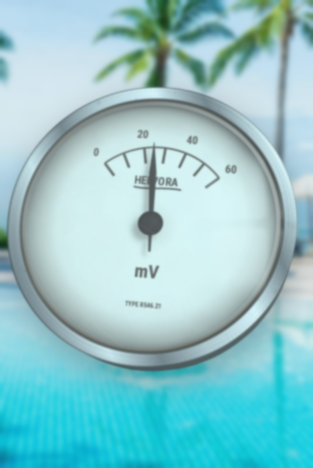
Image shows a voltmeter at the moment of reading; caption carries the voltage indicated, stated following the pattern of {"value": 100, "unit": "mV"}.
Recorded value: {"value": 25, "unit": "mV"}
